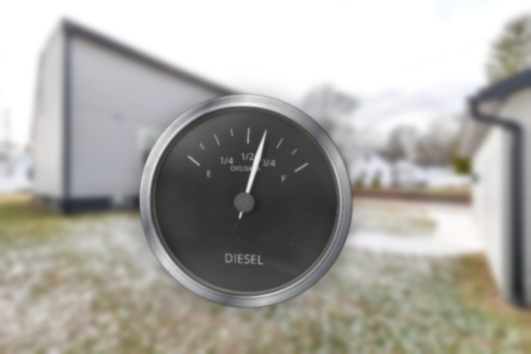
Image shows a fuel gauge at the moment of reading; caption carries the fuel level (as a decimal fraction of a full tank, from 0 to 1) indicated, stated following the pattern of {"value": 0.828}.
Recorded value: {"value": 0.625}
